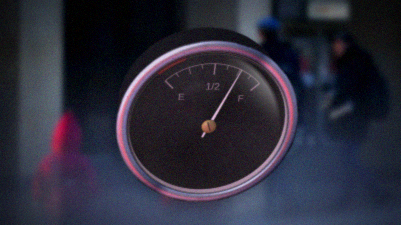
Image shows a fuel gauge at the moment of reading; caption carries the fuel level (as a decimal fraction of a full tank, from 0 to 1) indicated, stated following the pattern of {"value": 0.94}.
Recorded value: {"value": 0.75}
